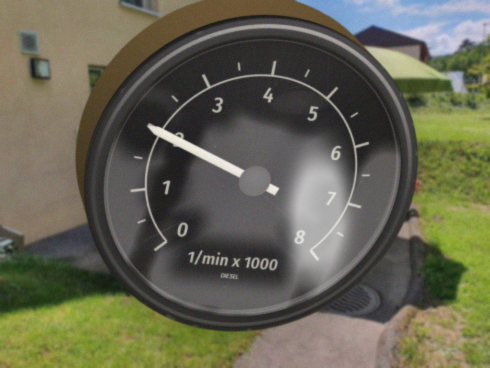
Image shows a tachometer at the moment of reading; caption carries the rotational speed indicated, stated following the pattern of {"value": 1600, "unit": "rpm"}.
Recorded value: {"value": 2000, "unit": "rpm"}
